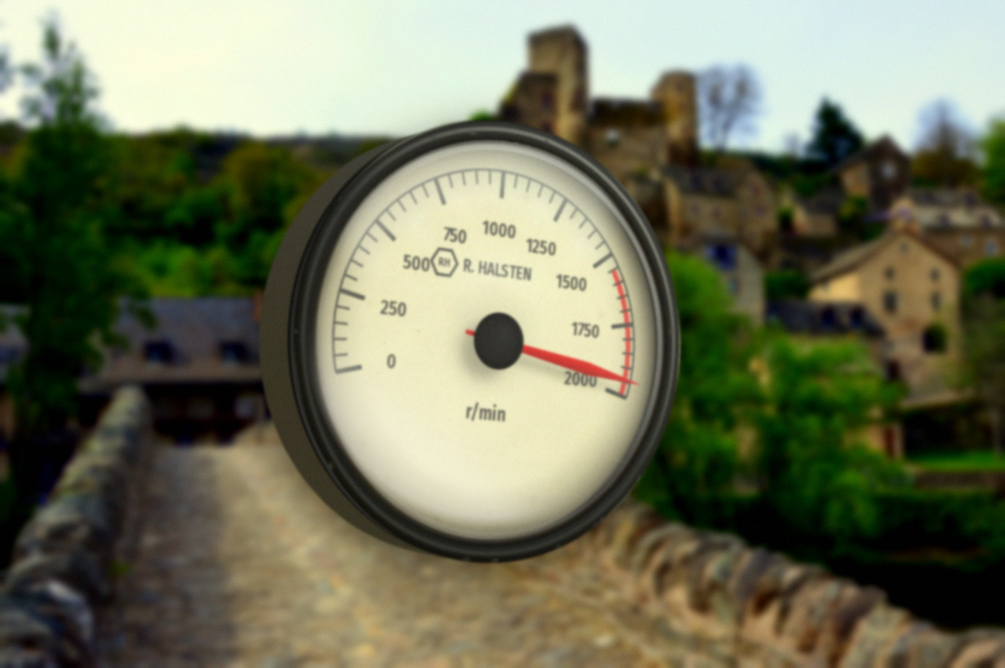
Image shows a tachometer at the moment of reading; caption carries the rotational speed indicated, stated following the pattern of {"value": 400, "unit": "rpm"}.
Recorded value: {"value": 1950, "unit": "rpm"}
